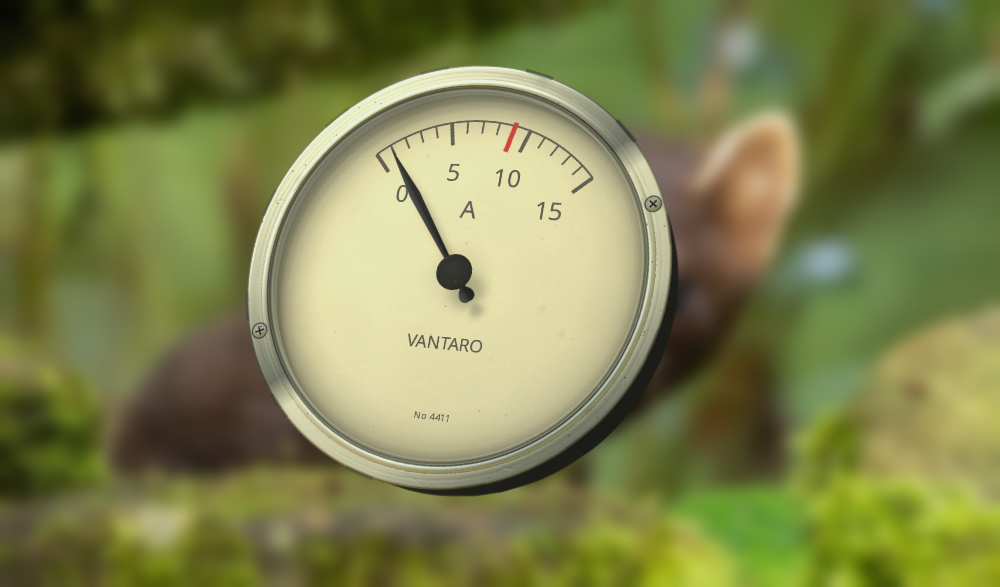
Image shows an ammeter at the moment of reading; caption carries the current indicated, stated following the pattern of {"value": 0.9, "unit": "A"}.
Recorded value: {"value": 1, "unit": "A"}
